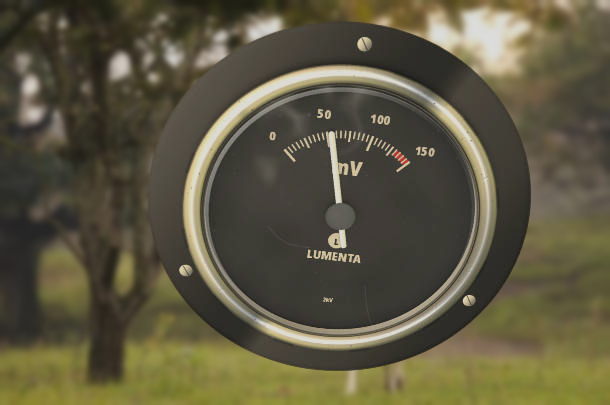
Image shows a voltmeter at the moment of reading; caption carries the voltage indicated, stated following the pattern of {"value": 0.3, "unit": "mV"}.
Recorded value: {"value": 55, "unit": "mV"}
